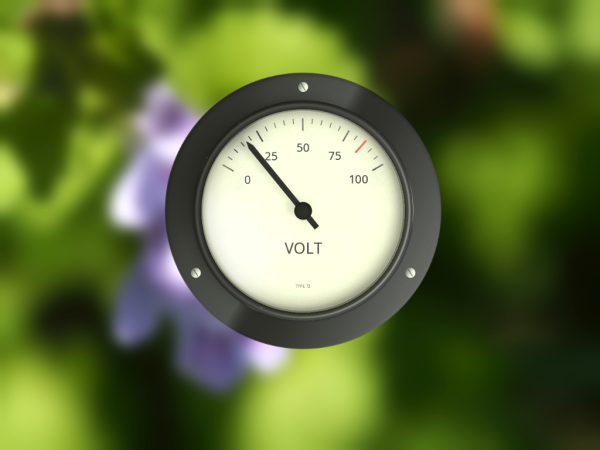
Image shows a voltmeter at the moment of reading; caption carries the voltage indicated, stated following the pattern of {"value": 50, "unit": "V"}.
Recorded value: {"value": 17.5, "unit": "V"}
